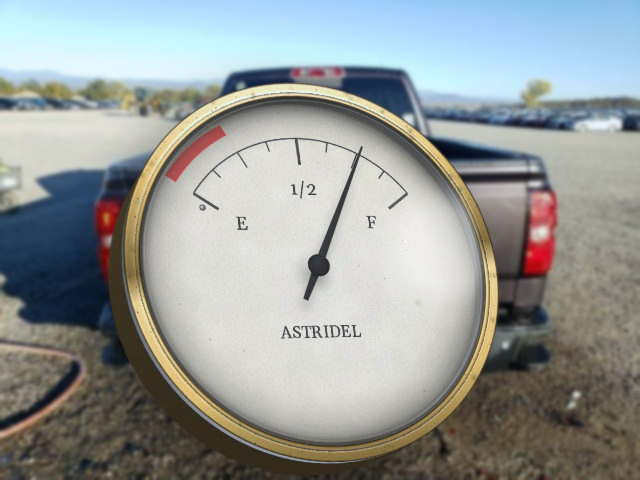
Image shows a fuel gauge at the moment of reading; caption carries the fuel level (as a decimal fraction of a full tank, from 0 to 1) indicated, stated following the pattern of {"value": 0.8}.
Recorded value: {"value": 0.75}
